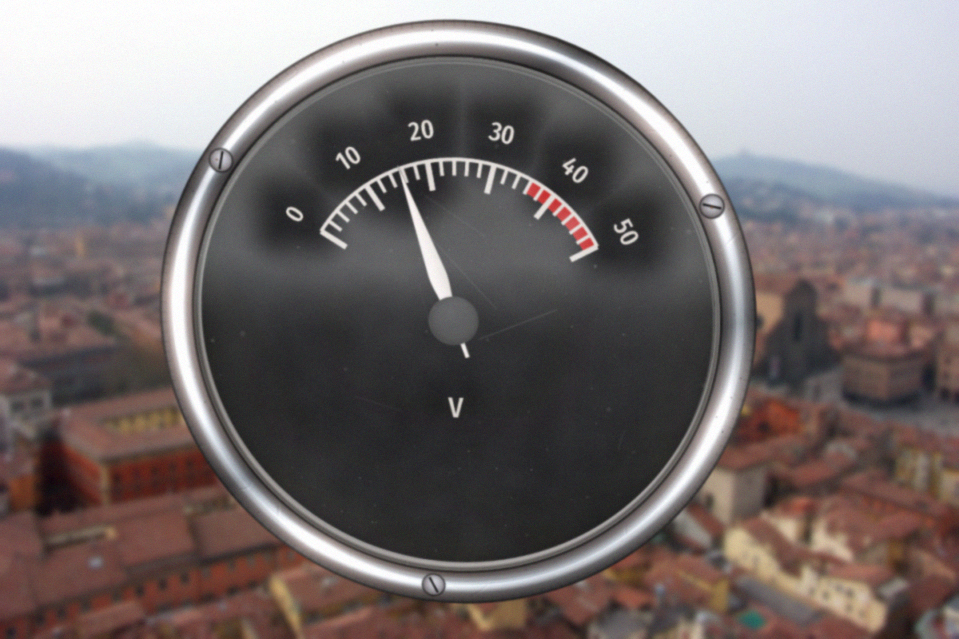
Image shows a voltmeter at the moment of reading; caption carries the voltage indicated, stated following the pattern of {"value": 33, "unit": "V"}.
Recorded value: {"value": 16, "unit": "V"}
